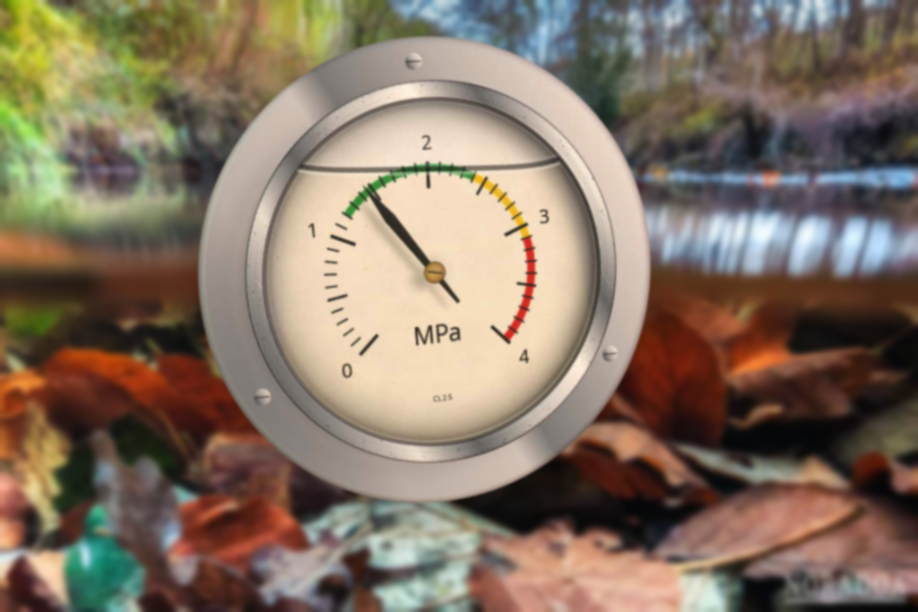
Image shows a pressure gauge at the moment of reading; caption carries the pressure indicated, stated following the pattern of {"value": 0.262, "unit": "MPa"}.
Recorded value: {"value": 1.45, "unit": "MPa"}
